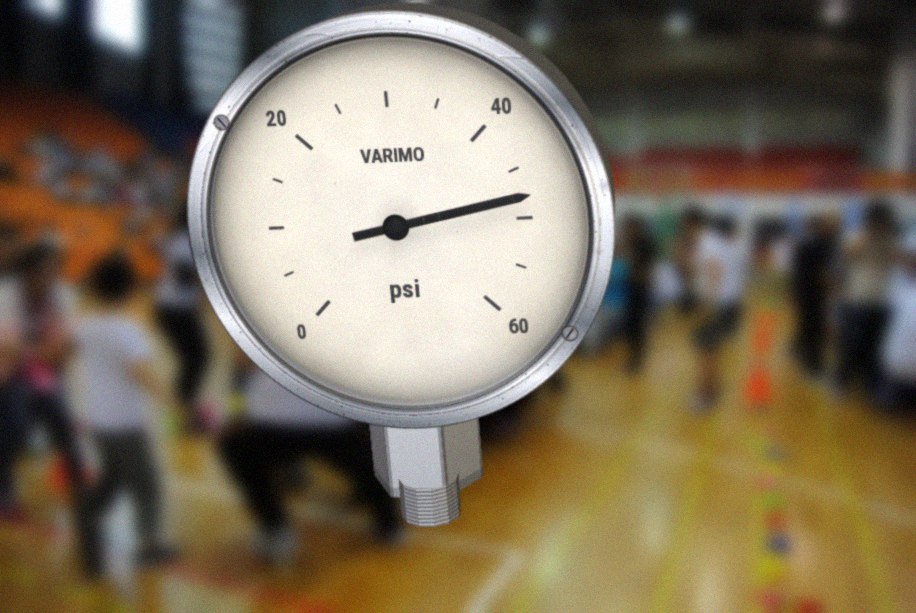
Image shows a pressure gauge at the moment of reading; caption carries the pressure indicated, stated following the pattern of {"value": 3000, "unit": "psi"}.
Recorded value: {"value": 47.5, "unit": "psi"}
